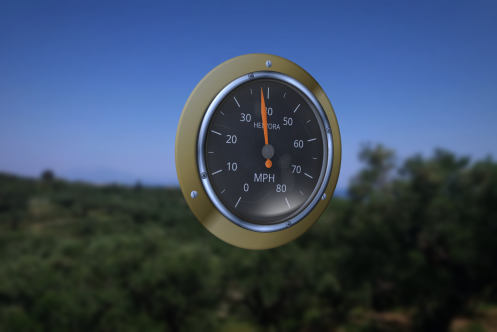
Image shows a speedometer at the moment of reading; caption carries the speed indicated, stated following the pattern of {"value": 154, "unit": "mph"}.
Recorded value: {"value": 37.5, "unit": "mph"}
